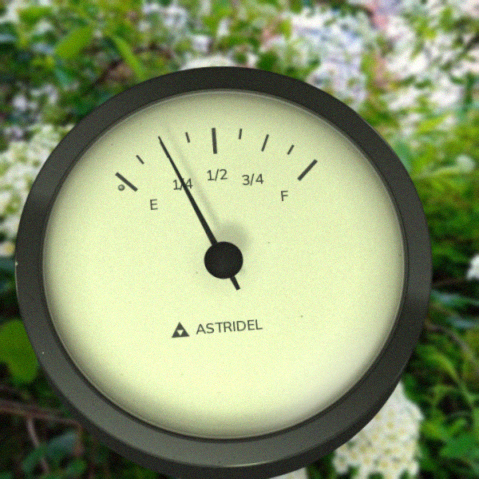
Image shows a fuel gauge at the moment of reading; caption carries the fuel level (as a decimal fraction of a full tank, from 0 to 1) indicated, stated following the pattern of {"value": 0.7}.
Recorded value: {"value": 0.25}
